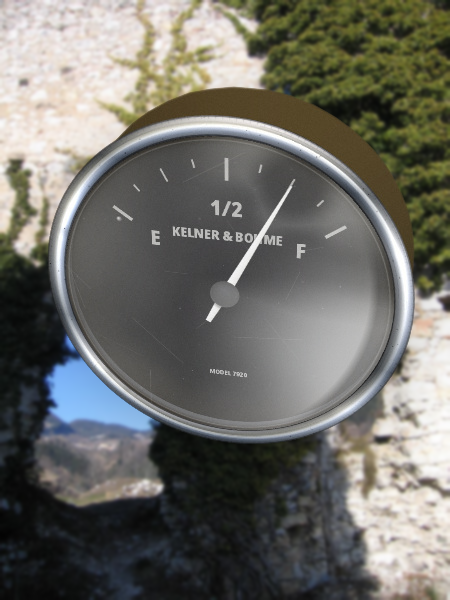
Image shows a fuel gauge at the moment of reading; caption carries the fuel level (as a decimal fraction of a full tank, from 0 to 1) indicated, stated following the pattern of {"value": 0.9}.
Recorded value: {"value": 0.75}
